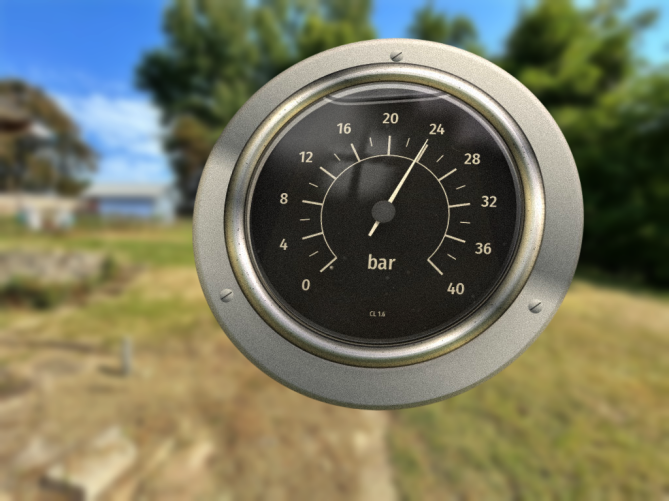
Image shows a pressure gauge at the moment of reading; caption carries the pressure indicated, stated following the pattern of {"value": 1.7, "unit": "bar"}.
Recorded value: {"value": 24, "unit": "bar"}
